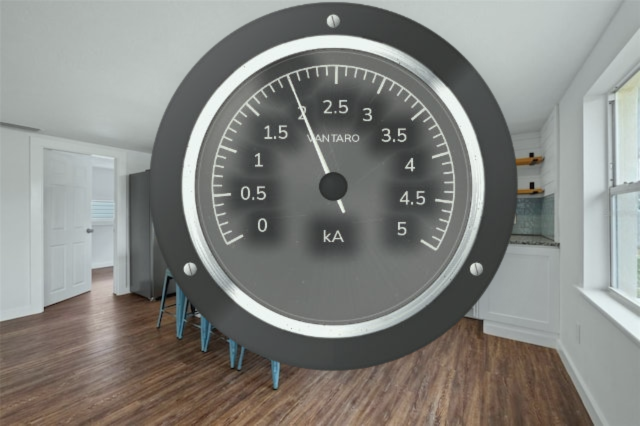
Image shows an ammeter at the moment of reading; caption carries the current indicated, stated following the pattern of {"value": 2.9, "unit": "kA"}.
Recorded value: {"value": 2, "unit": "kA"}
